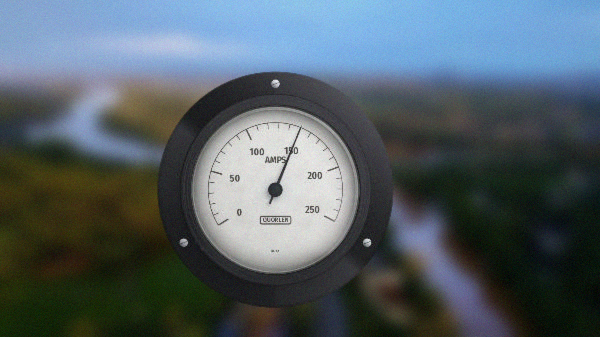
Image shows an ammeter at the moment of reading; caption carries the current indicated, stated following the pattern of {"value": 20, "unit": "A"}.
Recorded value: {"value": 150, "unit": "A"}
